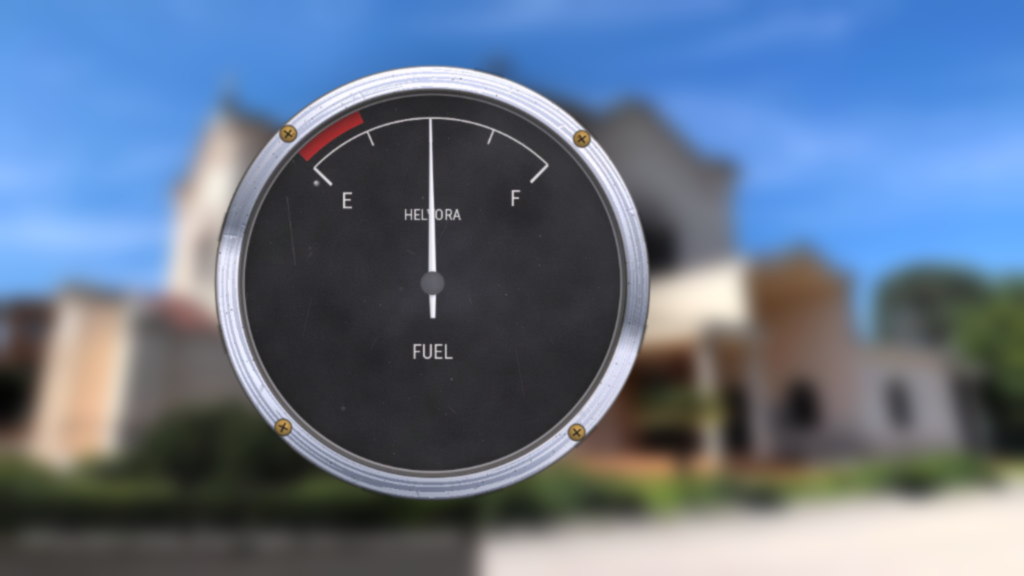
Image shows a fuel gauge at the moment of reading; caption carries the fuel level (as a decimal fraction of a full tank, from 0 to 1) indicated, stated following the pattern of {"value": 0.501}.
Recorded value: {"value": 0.5}
